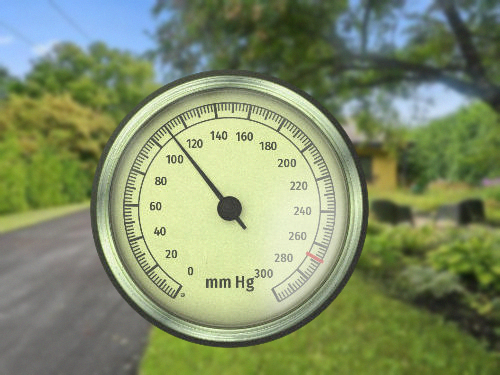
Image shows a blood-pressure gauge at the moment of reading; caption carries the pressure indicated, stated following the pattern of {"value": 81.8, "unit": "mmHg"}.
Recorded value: {"value": 110, "unit": "mmHg"}
